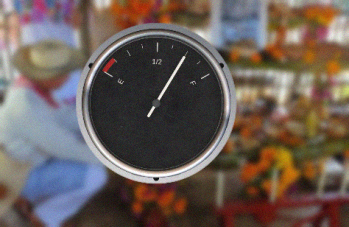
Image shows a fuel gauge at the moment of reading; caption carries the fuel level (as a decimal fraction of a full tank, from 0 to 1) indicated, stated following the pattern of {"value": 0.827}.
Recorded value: {"value": 0.75}
